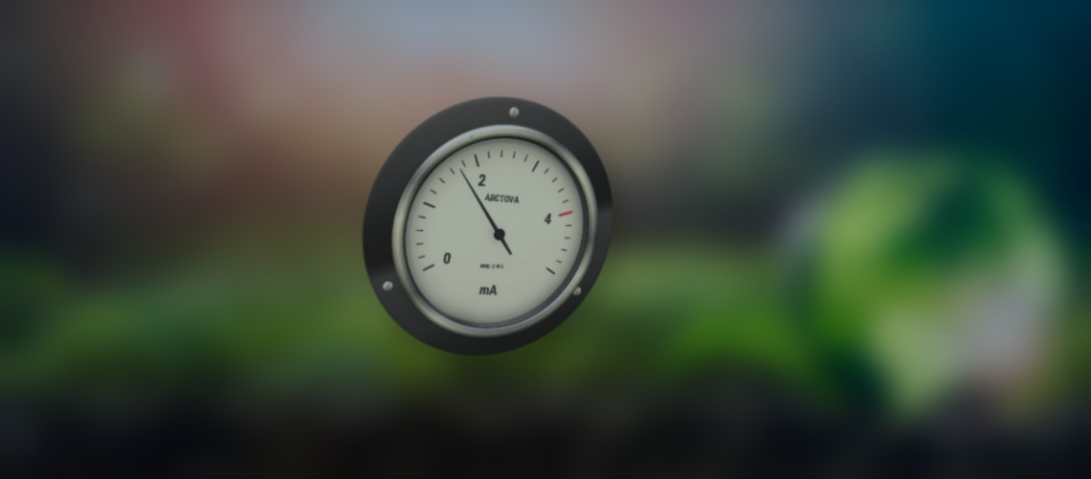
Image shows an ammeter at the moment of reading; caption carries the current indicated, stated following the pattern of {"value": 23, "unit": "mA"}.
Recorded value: {"value": 1.7, "unit": "mA"}
